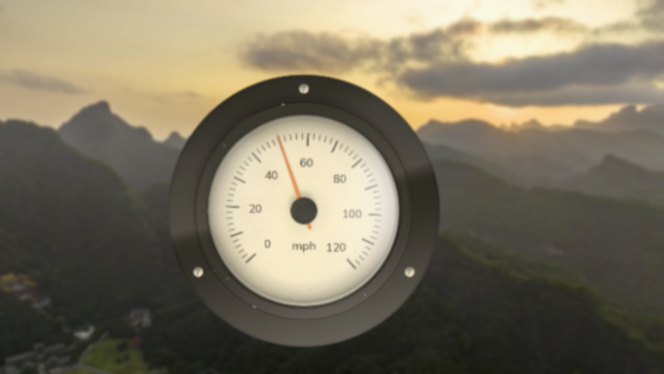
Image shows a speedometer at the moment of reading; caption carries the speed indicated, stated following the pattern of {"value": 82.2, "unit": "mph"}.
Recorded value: {"value": 50, "unit": "mph"}
